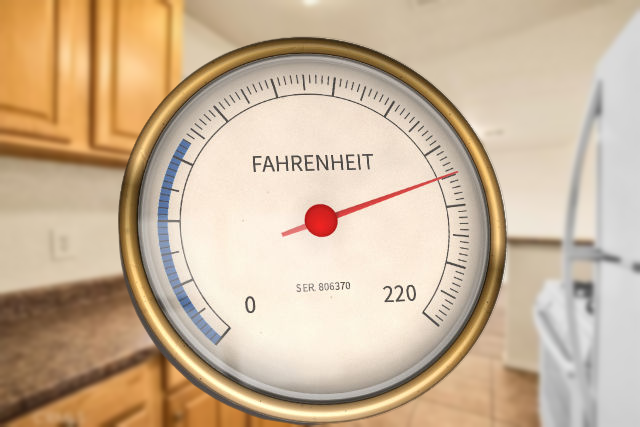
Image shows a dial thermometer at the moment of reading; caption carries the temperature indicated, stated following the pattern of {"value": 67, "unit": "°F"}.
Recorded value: {"value": 170, "unit": "°F"}
